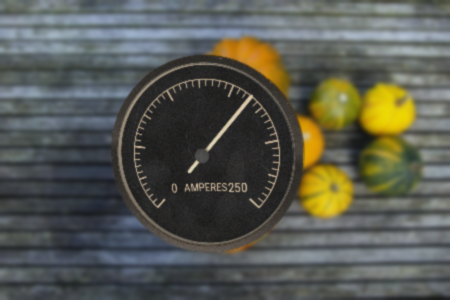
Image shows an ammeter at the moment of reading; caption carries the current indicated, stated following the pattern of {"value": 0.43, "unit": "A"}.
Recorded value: {"value": 165, "unit": "A"}
